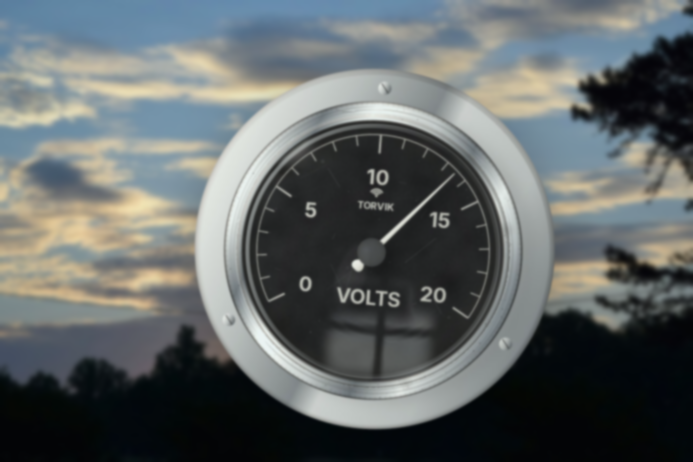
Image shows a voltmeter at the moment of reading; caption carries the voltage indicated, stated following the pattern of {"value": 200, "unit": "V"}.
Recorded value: {"value": 13.5, "unit": "V"}
